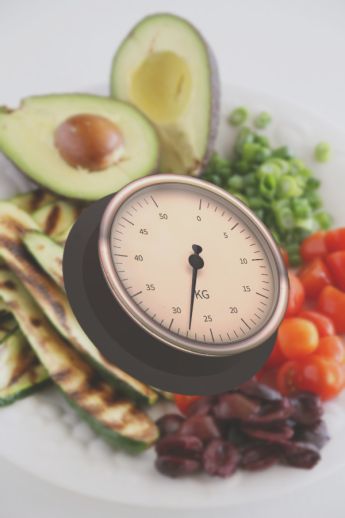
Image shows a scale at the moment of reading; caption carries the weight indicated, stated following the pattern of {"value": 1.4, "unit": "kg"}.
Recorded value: {"value": 28, "unit": "kg"}
